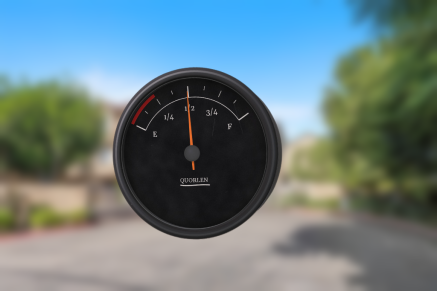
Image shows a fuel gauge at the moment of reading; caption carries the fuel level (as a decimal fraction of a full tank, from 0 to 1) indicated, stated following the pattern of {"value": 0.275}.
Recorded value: {"value": 0.5}
